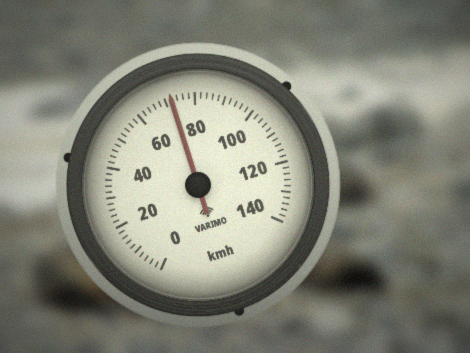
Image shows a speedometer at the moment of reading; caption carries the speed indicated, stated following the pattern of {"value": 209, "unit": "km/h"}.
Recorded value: {"value": 72, "unit": "km/h"}
